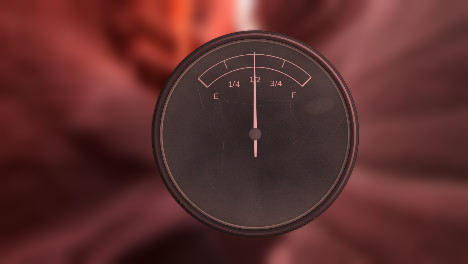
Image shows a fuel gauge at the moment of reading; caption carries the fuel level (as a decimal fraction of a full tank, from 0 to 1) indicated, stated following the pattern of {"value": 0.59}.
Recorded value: {"value": 0.5}
